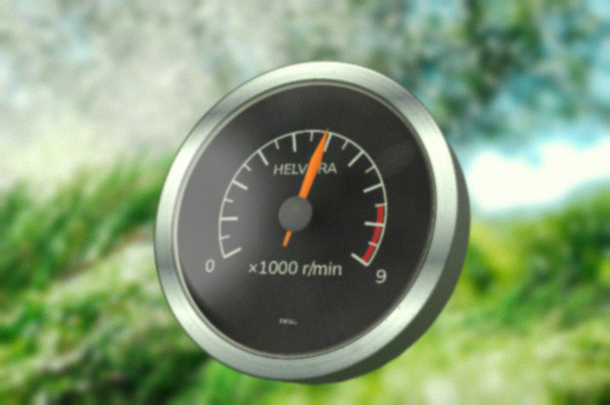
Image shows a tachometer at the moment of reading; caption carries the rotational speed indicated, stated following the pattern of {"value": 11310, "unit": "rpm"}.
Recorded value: {"value": 5000, "unit": "rpm"}
